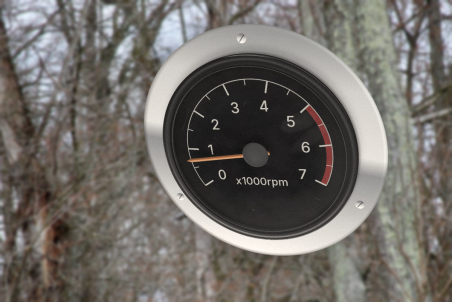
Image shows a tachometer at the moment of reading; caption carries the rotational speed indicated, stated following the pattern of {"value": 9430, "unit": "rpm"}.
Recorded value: {"value": 750, "unit": "rpm"}
